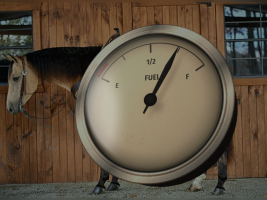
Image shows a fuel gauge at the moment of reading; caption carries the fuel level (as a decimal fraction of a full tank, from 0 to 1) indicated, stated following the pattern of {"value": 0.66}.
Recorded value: {"value": 0.75}
